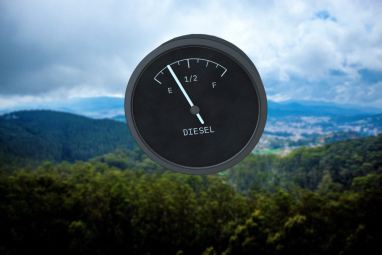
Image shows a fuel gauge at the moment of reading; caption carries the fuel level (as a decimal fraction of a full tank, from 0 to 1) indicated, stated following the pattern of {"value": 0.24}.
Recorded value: {"value": 0.25}
